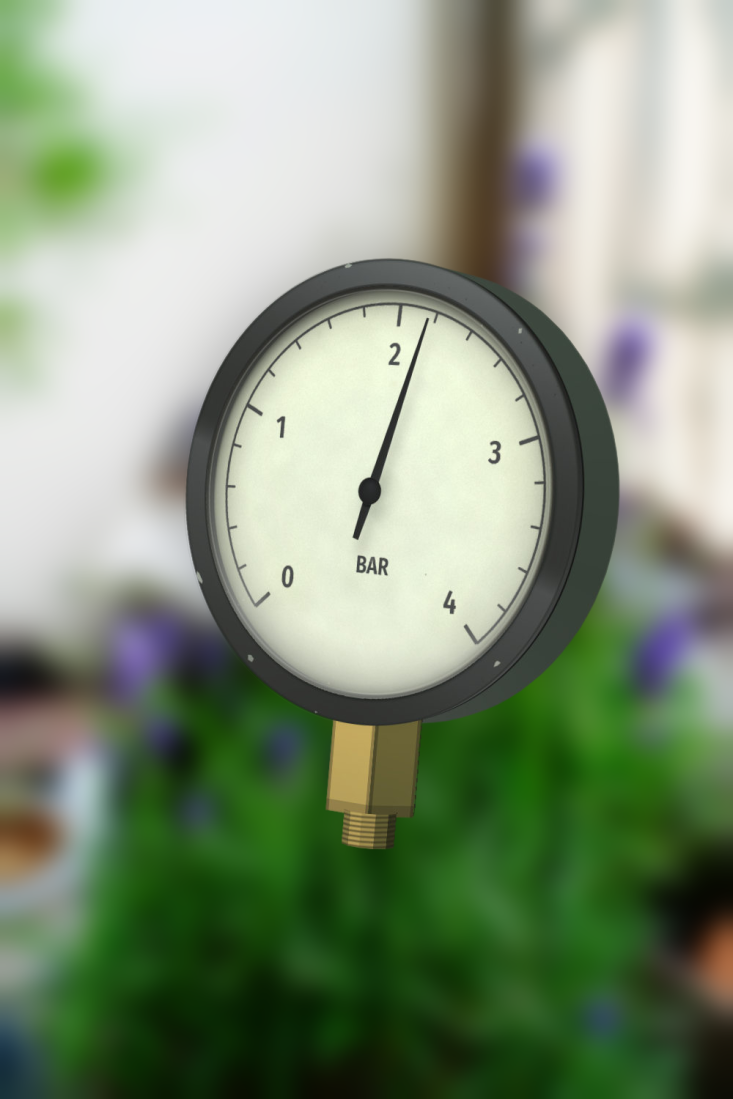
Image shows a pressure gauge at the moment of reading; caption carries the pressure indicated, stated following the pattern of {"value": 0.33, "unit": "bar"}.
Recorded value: {"value": 2.2, "unit": "bar"}
